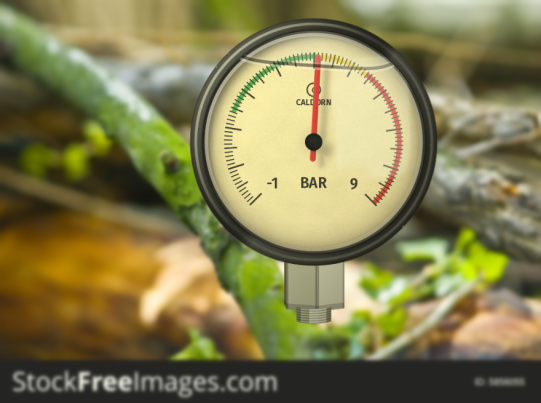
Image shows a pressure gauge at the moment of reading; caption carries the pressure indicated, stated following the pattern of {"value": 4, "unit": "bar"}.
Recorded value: {"value": 4.1, "unit": "bar"}
